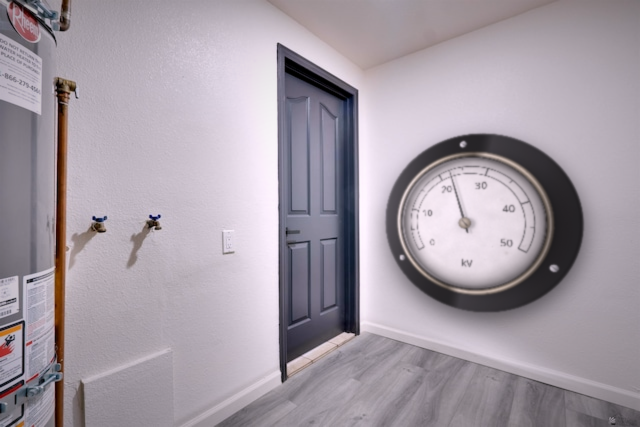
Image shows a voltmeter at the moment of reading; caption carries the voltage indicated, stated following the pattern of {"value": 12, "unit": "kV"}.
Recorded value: {"value": 22.5, "unit": "kV"}
